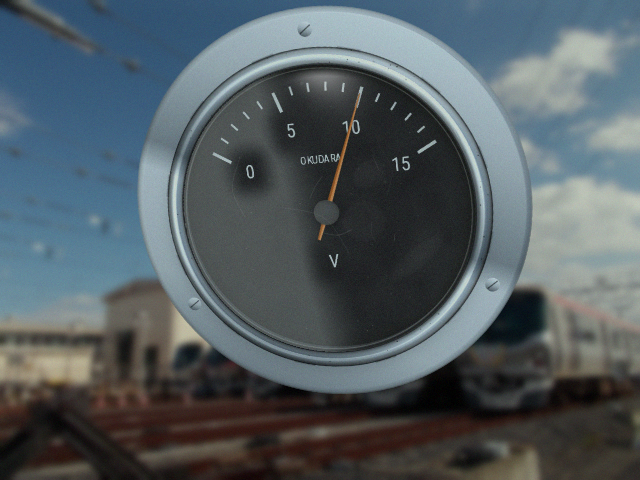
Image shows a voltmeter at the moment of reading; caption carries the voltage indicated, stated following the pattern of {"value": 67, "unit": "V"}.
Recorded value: {"value": 10, "unit": "V"}
